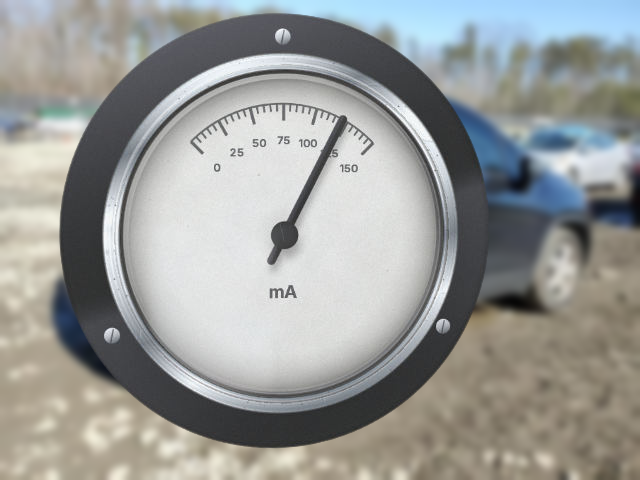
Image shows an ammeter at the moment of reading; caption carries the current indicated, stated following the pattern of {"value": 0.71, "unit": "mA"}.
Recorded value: {"value": 120, "unit": "mA"}
